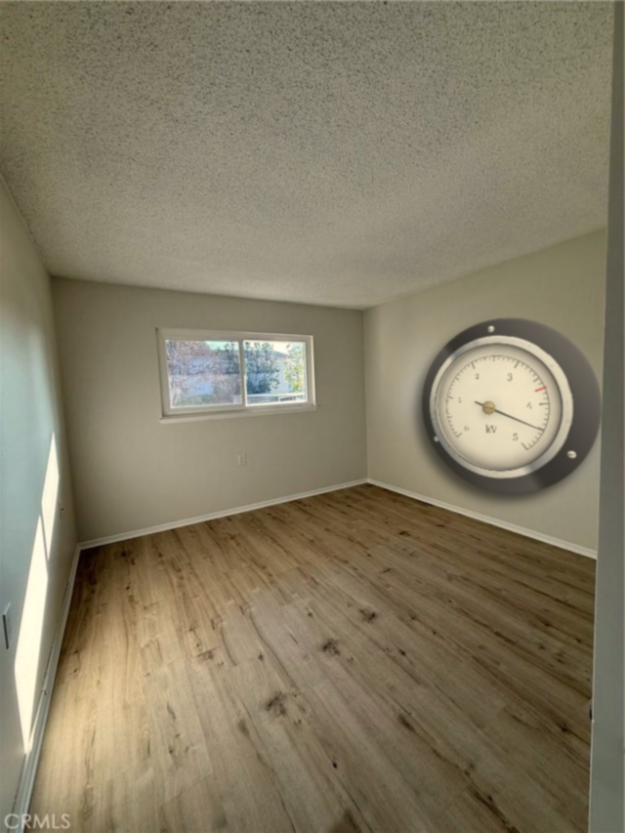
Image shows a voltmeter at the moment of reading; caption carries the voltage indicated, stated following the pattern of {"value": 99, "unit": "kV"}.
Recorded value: {"value": 4.5, "unit": "kV"}
